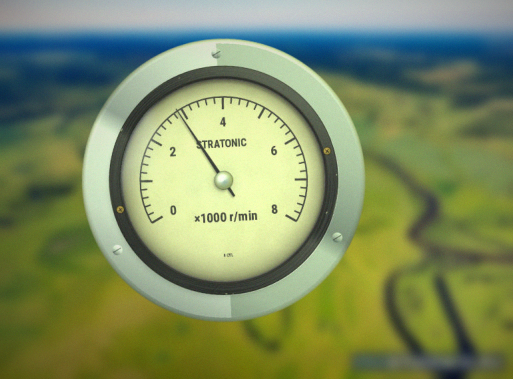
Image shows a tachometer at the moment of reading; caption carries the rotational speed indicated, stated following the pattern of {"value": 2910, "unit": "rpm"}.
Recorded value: {"value": 2900, "unit": "rpm"}
